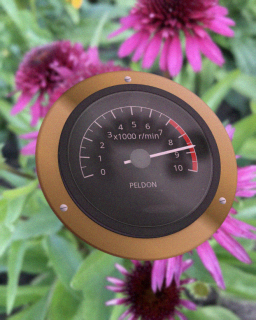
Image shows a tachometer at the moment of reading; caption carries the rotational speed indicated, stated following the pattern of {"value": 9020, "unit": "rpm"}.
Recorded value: {"value": 8750, "unit": "rpm"}
